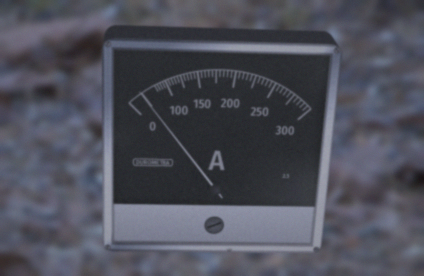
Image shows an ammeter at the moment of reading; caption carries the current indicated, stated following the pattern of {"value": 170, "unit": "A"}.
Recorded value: {"value": 50, "unit": "A"}
